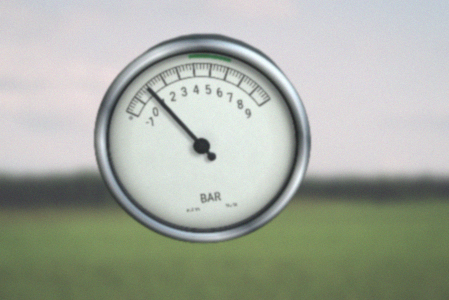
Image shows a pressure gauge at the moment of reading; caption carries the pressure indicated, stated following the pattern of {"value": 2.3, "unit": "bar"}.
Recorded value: {"value": 1, "unit": "bar"}
